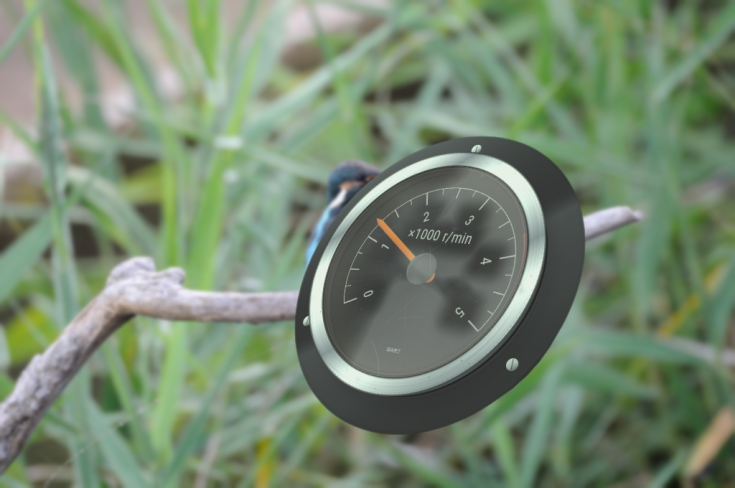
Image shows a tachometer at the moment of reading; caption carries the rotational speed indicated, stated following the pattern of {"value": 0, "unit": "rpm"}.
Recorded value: {"value": 1250, "unit": "rpm"}
